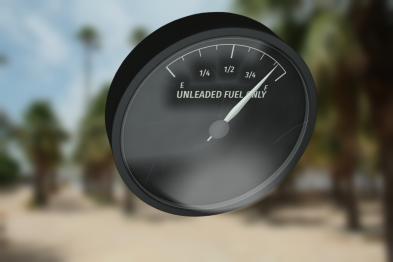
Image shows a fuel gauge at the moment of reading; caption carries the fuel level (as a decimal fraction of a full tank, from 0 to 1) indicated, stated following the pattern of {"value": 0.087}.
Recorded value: {"value": 0.875}
